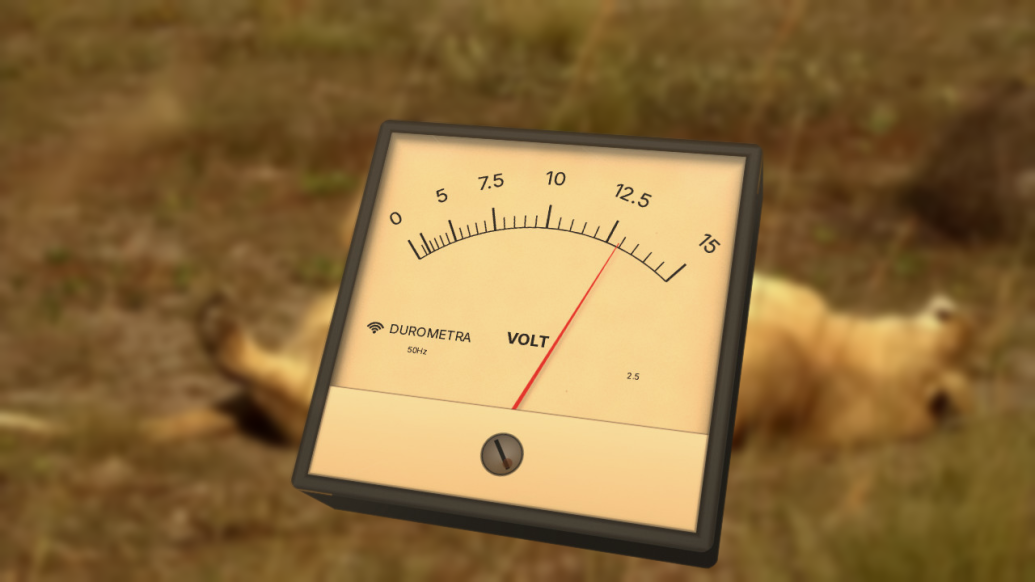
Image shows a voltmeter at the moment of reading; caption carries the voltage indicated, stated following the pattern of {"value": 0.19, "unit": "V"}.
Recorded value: {"value": 13, "unit": "V"}
